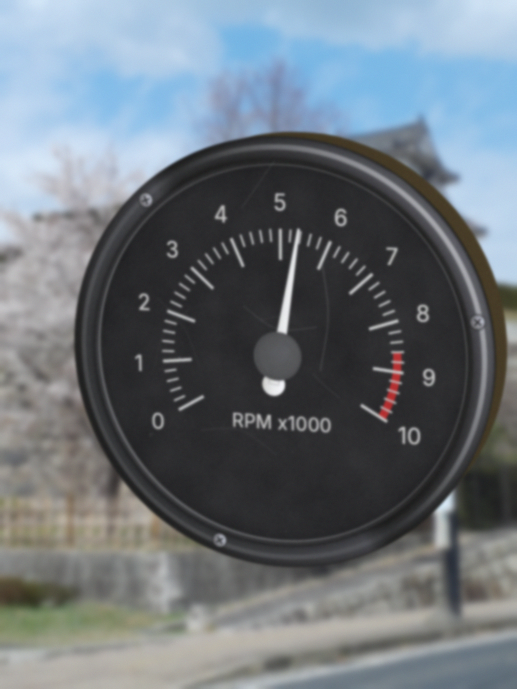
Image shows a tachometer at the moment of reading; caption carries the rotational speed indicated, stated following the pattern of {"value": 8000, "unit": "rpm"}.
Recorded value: {"value": 5400, "unit": "rpm"}
